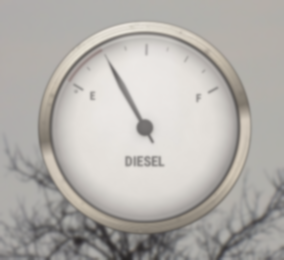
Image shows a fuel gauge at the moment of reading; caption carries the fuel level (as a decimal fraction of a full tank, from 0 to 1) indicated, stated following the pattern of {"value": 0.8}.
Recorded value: {"value": 0.25}
